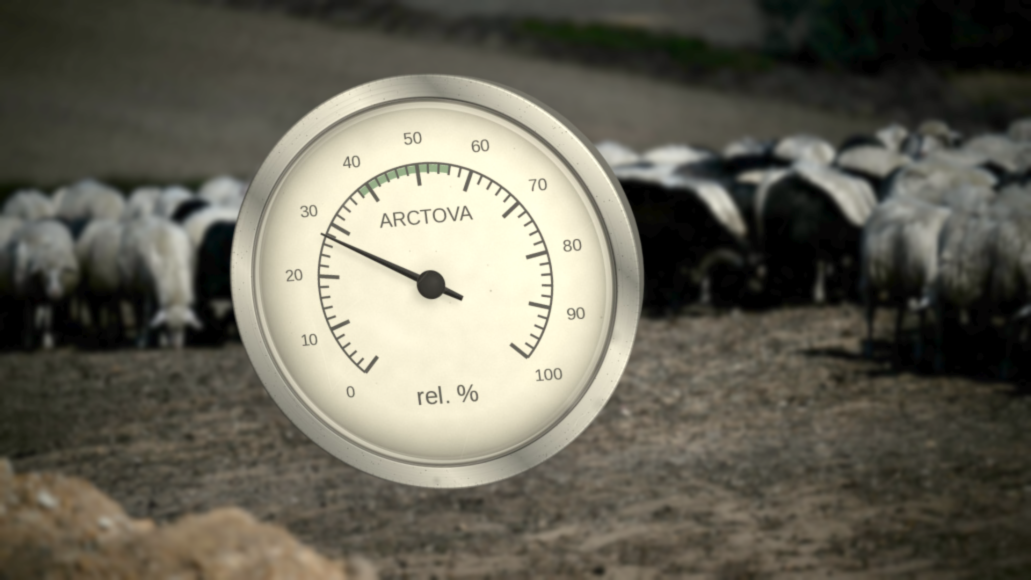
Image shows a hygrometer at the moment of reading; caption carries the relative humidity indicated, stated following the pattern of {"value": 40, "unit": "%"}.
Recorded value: {"value": 28, "unit": "%"}
